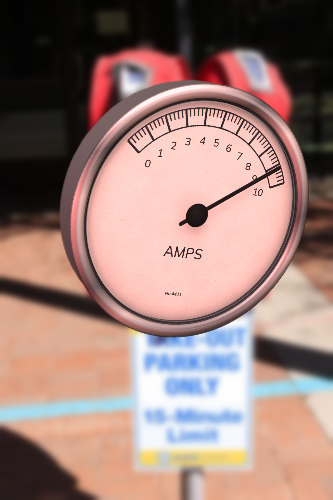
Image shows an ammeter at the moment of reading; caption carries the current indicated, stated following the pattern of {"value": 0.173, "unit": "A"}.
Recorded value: {"value": 9, "unit": "A"}
